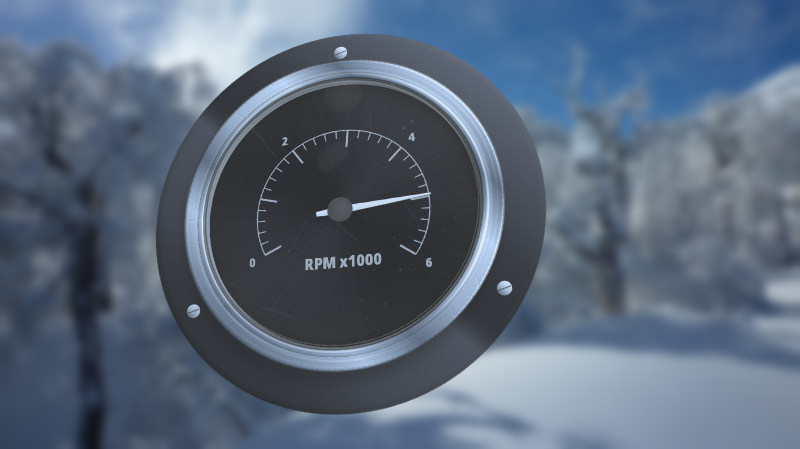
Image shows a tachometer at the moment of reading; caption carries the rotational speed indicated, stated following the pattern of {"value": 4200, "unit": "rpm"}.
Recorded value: {"value": 5000, "unit": "rpm"}
